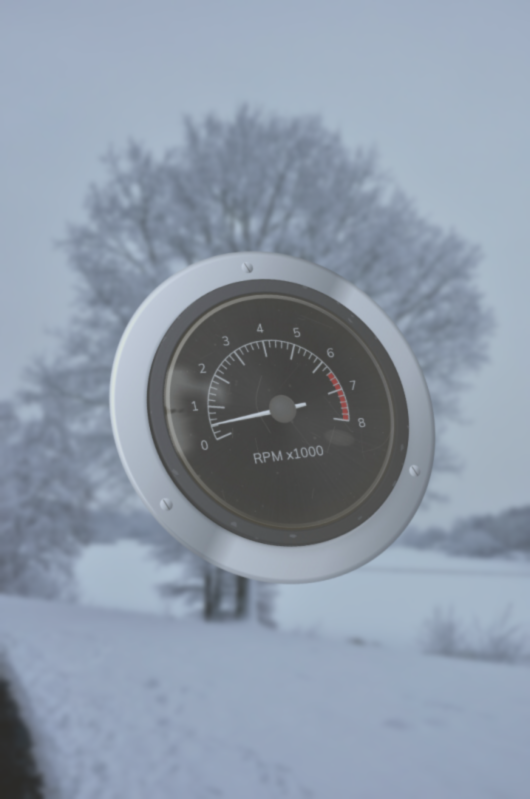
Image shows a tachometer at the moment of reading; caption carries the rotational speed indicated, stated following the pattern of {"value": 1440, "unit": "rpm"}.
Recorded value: {"value": 400, "unit": "rpm"}
